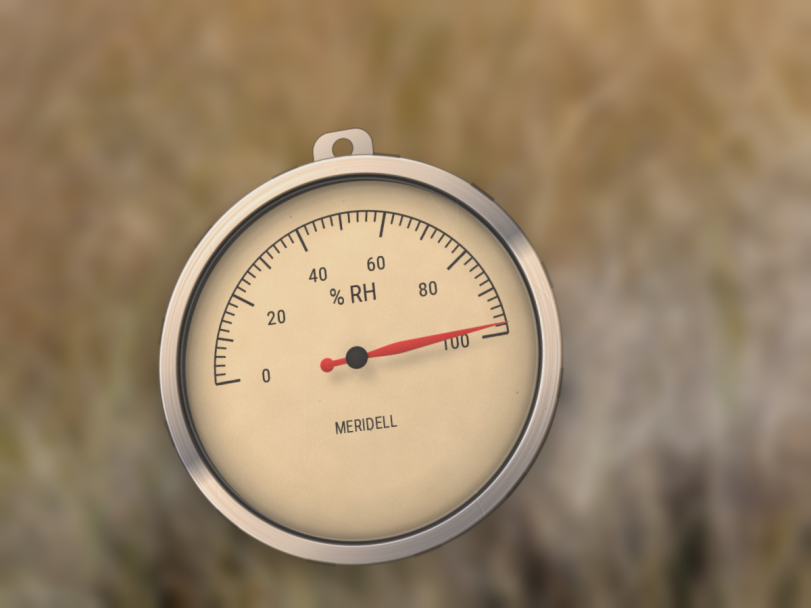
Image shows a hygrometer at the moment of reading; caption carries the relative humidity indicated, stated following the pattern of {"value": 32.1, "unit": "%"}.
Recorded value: {"value": 98, "unit": "%"}
